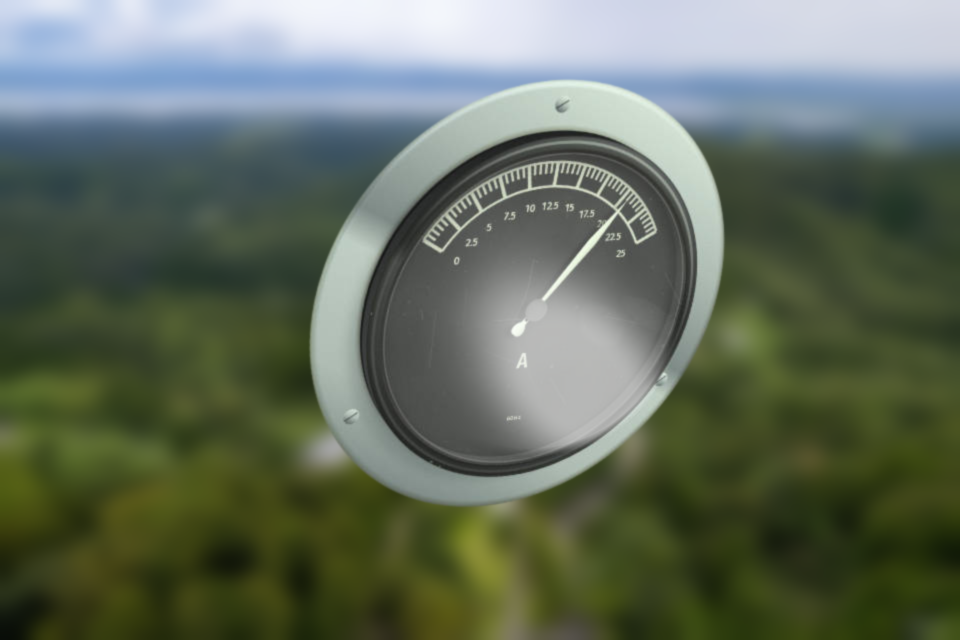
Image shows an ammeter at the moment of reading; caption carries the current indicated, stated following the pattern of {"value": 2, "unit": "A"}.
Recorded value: {"value": 20, "unit": "A"}
